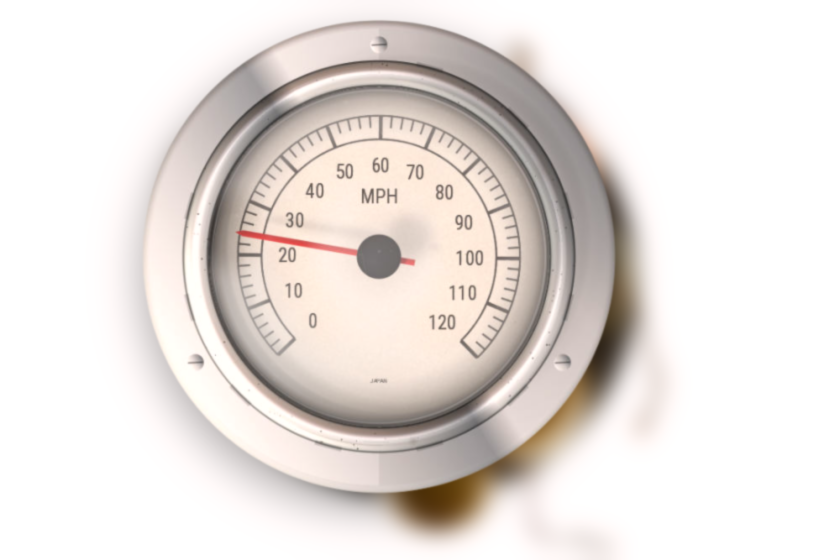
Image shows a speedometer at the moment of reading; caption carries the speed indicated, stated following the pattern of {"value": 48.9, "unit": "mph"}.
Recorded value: {"value": 24, "unit": "mph"}
